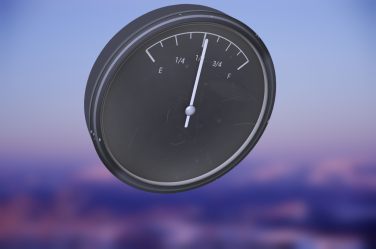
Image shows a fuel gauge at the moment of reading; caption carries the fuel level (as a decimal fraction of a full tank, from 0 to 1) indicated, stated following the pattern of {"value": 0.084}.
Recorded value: {"value": 0.5}
